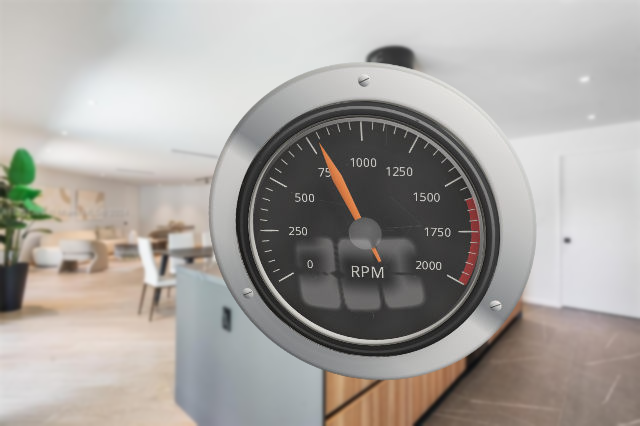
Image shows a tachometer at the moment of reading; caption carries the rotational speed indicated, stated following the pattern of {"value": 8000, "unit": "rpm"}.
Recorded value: {"value": 800, "unit": "rpm"}
